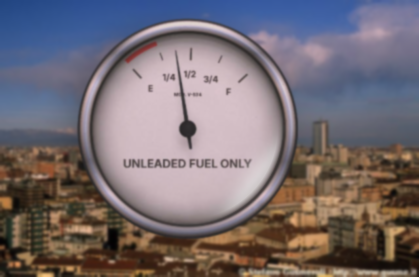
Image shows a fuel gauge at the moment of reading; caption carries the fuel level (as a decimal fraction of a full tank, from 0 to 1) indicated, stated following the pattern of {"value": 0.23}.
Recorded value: {"value": 0.375}
